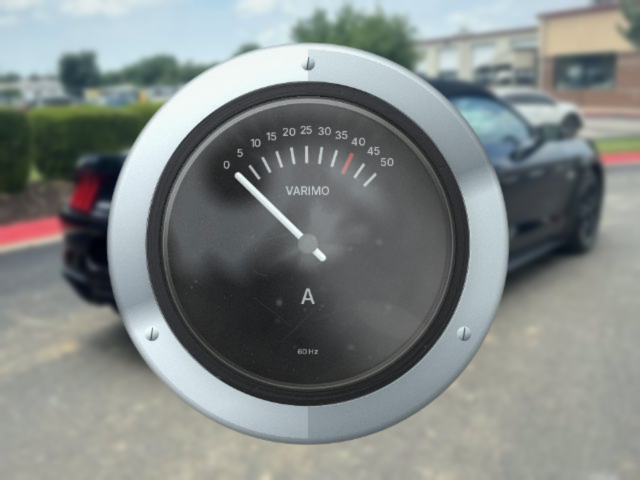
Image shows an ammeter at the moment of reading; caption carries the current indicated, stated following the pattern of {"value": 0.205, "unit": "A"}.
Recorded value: {"value": 0, "unit": "A"}
